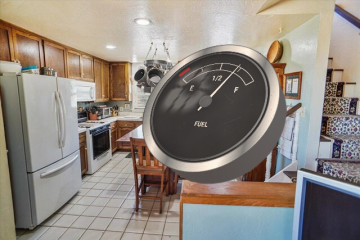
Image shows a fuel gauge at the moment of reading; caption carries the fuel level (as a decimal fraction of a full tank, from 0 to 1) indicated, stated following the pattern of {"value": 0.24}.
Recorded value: {"value": 0.75}
